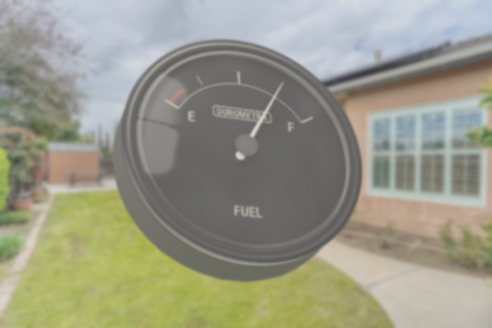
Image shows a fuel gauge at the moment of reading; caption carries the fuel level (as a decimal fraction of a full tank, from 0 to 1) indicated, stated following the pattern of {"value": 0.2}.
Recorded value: {"value": 0.75}
